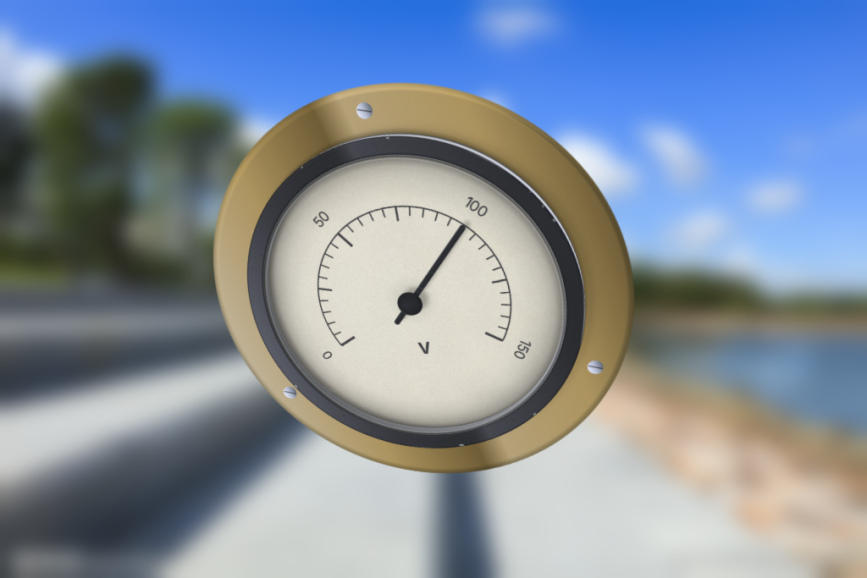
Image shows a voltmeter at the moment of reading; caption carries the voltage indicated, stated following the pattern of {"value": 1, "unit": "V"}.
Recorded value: {"value": 100, "unit": "V"}
